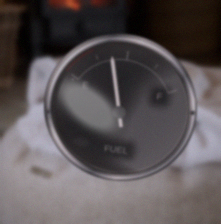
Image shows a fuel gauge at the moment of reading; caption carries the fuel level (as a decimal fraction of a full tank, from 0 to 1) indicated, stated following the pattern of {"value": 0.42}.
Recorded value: {"value": 0.375}
